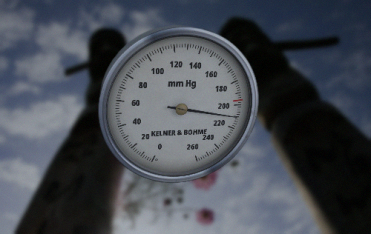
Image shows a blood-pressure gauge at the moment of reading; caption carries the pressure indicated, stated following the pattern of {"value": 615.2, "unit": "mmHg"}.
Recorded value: {"value": 210, "unit": "mmHg"}
